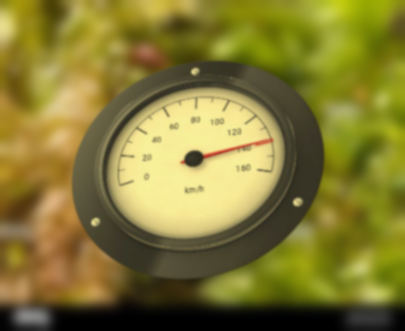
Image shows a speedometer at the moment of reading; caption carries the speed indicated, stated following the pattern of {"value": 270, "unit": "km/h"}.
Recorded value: {"value": 140, "unit": "km/h"}
